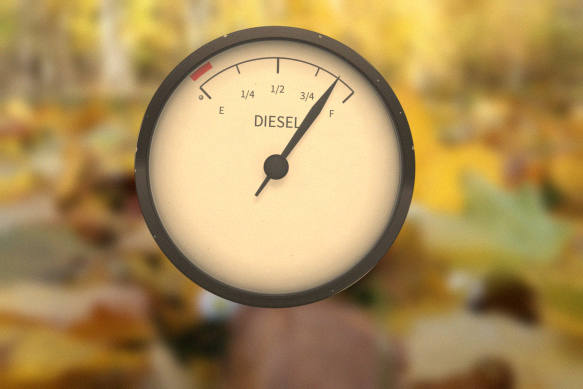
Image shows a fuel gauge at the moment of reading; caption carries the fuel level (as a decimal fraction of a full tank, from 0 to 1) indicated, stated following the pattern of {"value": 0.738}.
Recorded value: {"value": 0.875}
